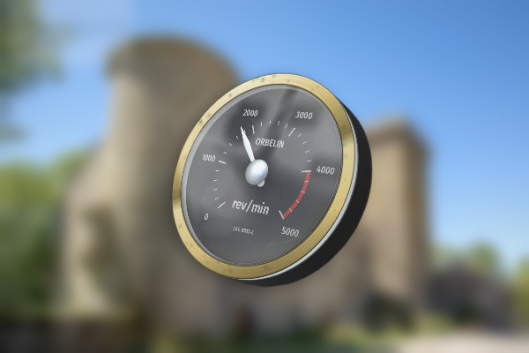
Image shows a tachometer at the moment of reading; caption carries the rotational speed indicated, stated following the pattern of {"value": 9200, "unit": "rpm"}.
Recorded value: {"value": 1800, "unit": "rpm"}
